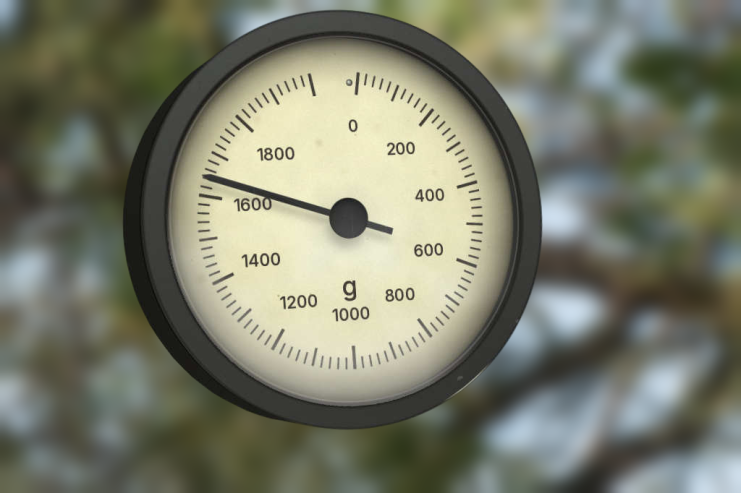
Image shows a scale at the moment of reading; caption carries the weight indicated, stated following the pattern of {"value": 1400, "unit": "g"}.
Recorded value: {"value": 1640, "unit": "g"}
